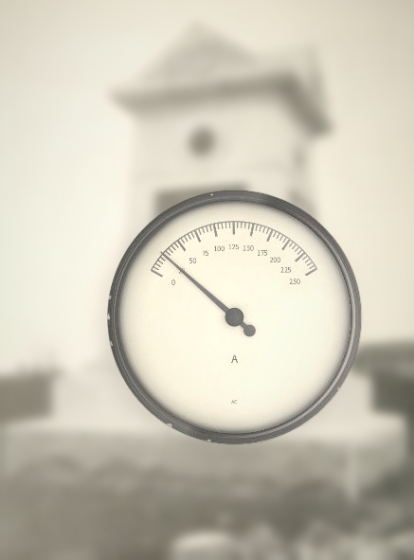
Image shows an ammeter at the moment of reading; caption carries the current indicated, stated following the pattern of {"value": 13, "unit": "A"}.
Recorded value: {"value": 25, "unit": "A"}
